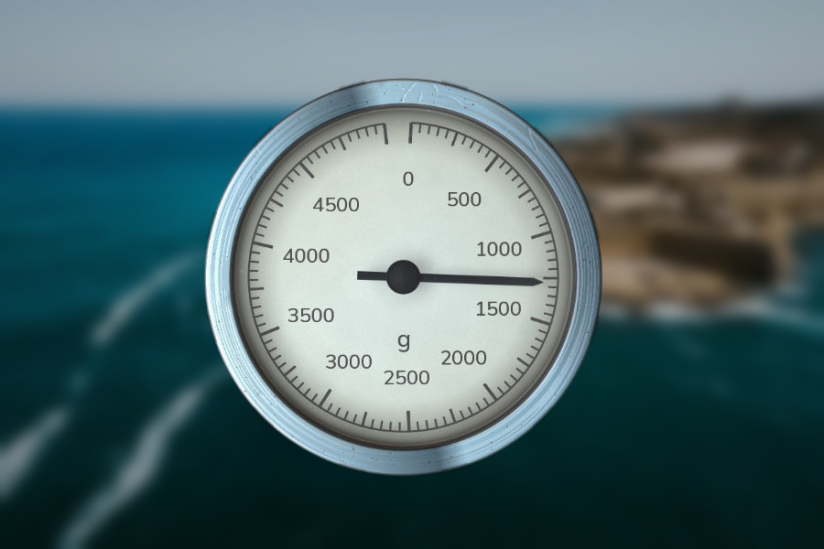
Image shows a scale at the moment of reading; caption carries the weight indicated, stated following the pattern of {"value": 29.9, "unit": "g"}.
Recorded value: {"value": 1275, "unit": "g"}
